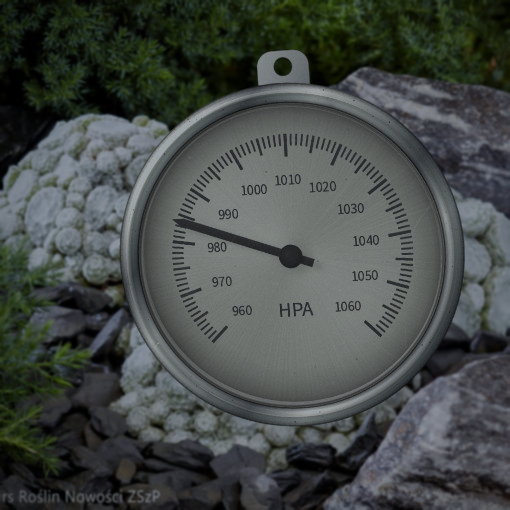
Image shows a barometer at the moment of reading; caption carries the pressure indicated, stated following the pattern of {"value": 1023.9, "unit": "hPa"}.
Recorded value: {"value": 984, "unit": "hPa"}
